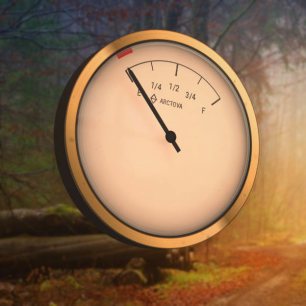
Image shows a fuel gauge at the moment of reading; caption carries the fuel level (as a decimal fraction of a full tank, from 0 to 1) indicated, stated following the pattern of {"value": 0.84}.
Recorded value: {"value": 0}
